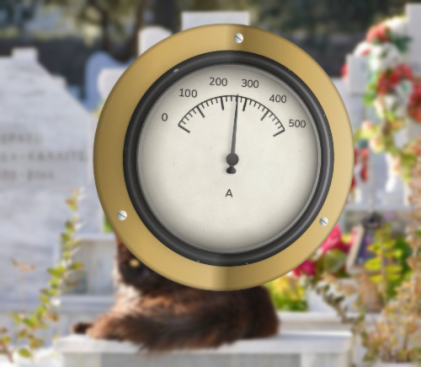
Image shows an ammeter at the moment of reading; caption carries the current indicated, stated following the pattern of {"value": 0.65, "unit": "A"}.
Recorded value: {"value": 260, "unit": "A"}
